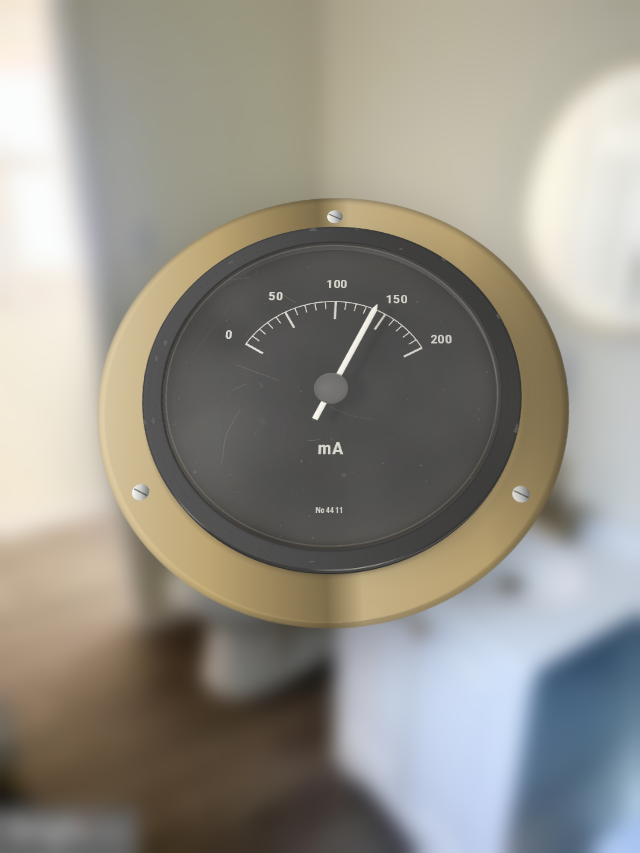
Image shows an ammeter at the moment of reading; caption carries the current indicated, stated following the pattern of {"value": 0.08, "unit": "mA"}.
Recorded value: {"value": 140, "unit": "mA"}
